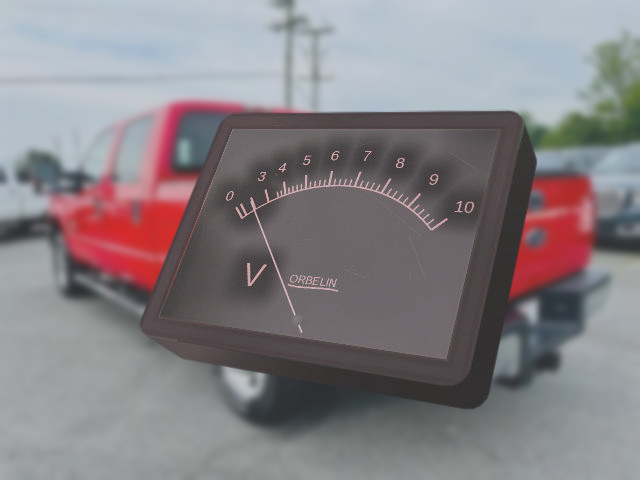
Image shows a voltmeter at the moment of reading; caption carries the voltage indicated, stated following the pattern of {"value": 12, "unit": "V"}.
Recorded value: {"value": 2, "unit": "V"}
